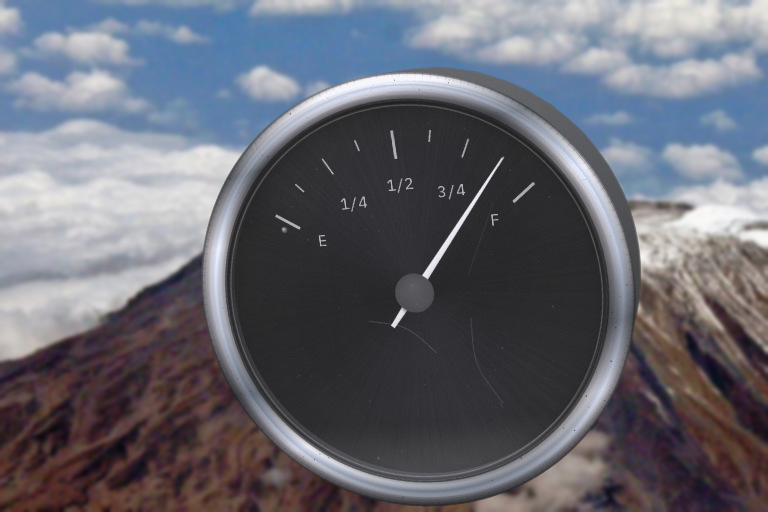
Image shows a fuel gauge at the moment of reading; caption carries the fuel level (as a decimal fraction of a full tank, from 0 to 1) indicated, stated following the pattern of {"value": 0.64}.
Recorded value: {"value": 0.875}
